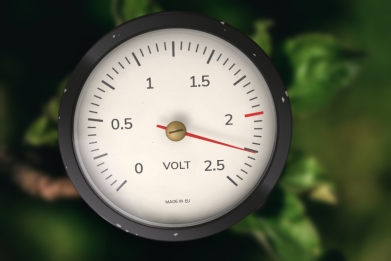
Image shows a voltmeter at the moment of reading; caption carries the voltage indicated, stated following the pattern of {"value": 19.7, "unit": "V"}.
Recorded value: {"value": 2.25, "unit": "V"}
